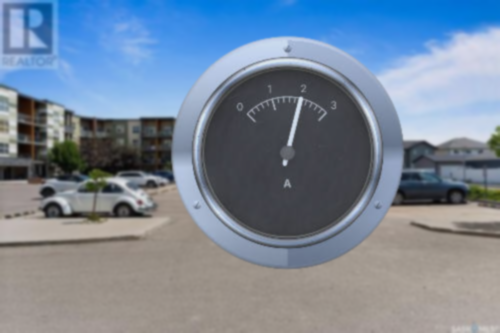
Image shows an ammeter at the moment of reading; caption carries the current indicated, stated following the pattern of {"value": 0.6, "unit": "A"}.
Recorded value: {"value": 2, "unit": "A"}
